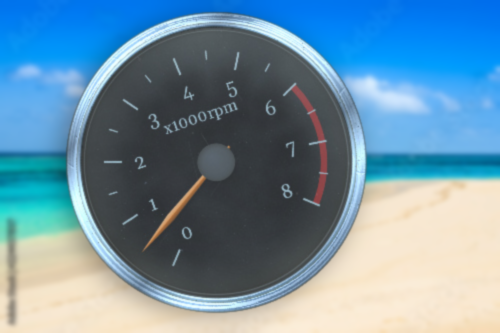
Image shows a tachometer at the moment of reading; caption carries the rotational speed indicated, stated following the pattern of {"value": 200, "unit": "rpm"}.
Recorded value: {"value": 500, "unit": "rpm"}
